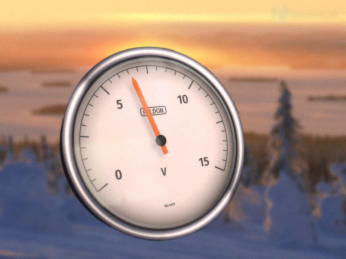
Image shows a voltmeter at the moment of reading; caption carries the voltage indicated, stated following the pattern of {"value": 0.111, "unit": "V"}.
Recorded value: {"value": 6.5, "unit": "V"}
